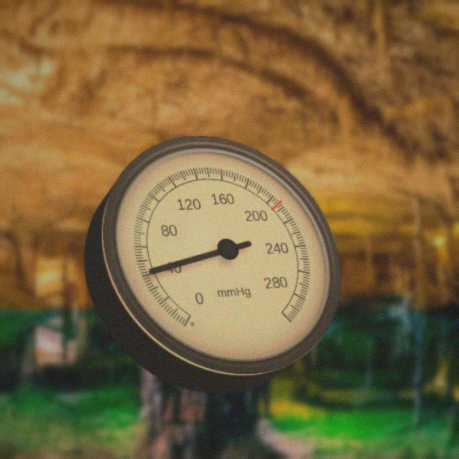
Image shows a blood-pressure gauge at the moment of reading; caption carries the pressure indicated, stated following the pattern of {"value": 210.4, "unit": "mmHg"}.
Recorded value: {"value": 40, "unit": "mmHg"}
